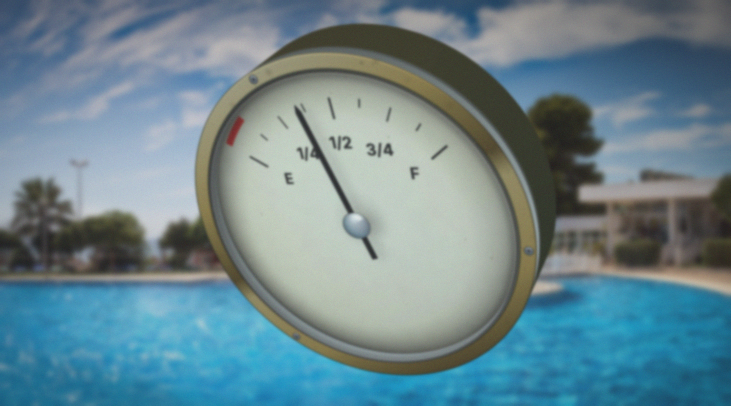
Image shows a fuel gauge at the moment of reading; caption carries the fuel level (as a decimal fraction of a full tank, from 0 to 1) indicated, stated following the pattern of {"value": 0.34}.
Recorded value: {"value": 0.375}
